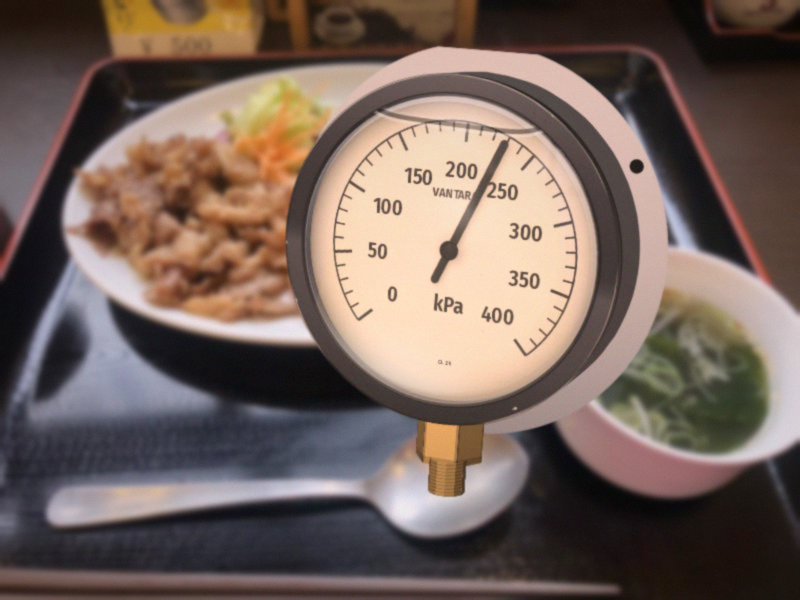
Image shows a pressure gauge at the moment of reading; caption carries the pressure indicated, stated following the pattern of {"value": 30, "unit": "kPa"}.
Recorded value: {"value": 230, "unit": "kPa"}
